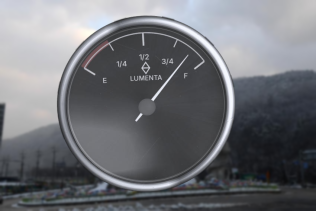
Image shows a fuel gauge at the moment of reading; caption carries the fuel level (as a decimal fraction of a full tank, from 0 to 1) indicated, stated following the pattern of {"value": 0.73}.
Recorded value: {"value": 0.875}
